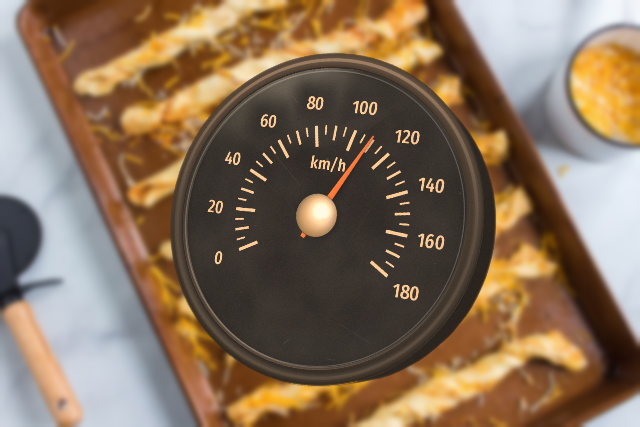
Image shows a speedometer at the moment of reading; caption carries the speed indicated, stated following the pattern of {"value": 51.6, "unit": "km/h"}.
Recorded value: {"value": 110, "unit": "km/h"}
